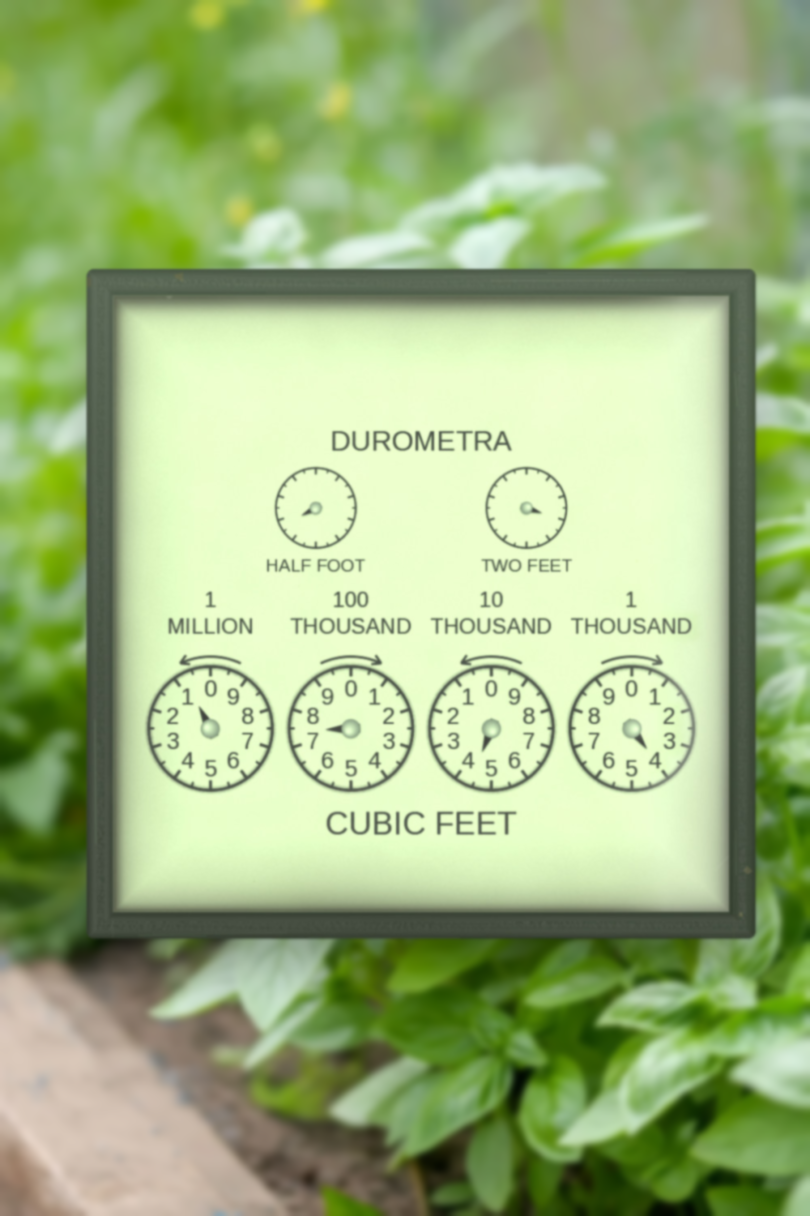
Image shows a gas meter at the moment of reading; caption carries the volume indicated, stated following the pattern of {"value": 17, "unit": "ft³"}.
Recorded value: {"value": 74400, "unit": "ft³"}
